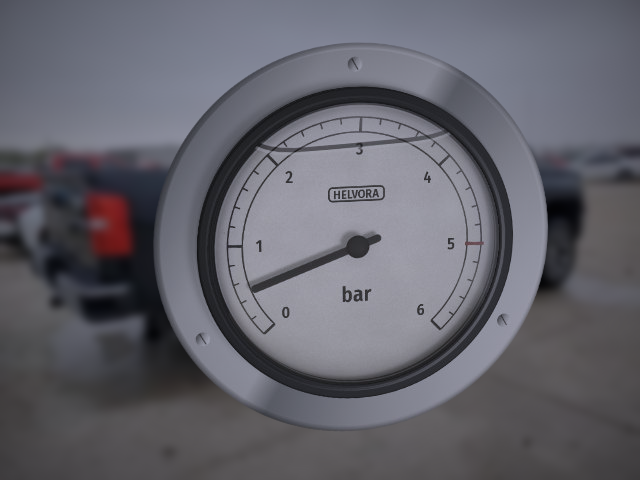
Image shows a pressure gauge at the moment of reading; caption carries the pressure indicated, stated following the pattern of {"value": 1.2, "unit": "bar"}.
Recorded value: {"value": 0.5, "unit": "bar"}
